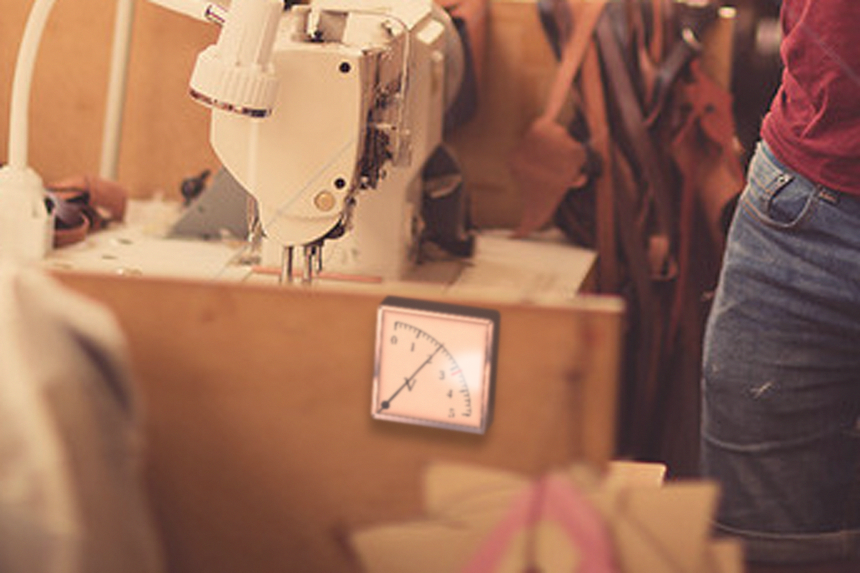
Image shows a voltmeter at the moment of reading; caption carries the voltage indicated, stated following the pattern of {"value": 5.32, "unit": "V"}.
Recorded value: {"value": 2, "unit": "V"}
